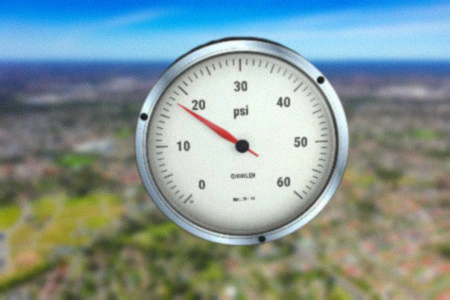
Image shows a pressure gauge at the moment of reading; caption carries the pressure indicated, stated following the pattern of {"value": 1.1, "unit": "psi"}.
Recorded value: {"value": 18, "unit": "psi"}
